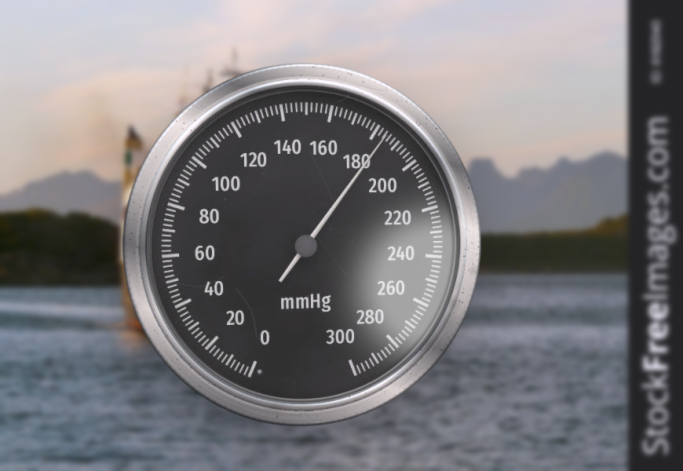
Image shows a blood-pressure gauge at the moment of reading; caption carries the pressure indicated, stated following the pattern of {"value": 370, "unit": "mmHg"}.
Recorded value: {"value": 184, "unit": "mmHg"}
